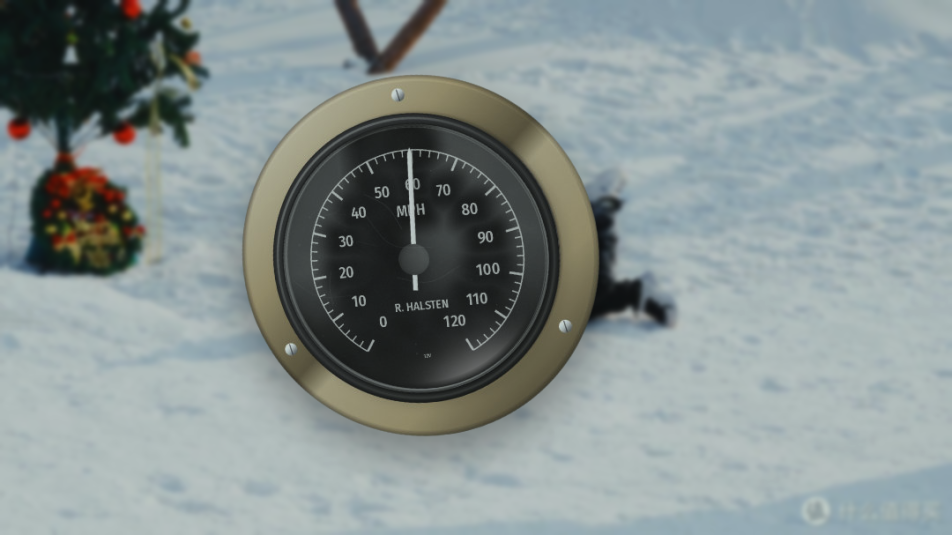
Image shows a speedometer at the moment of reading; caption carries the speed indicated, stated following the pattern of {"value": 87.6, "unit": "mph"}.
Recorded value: {"value": 60, "unit": "mph"}
